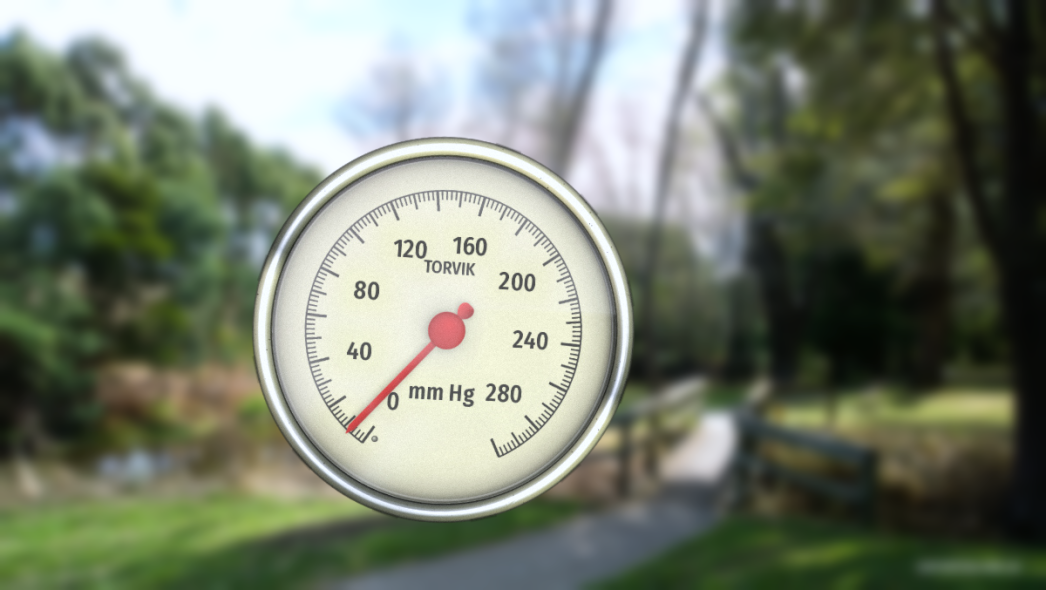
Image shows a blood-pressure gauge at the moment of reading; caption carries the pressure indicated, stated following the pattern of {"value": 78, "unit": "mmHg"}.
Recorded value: {"value": 8, "unit": "mmHg"}
